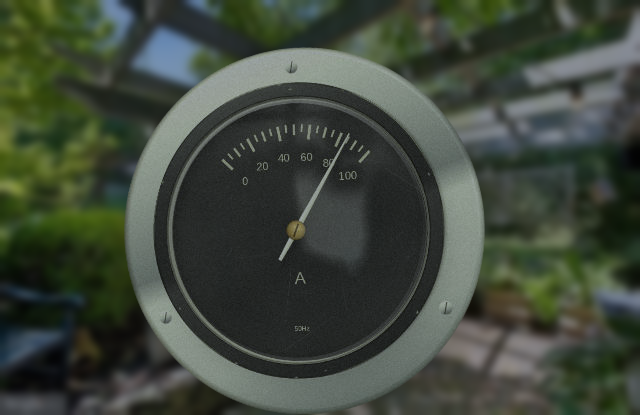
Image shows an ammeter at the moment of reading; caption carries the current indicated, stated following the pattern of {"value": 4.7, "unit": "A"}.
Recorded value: {"value": 85, "unit": "A"}
